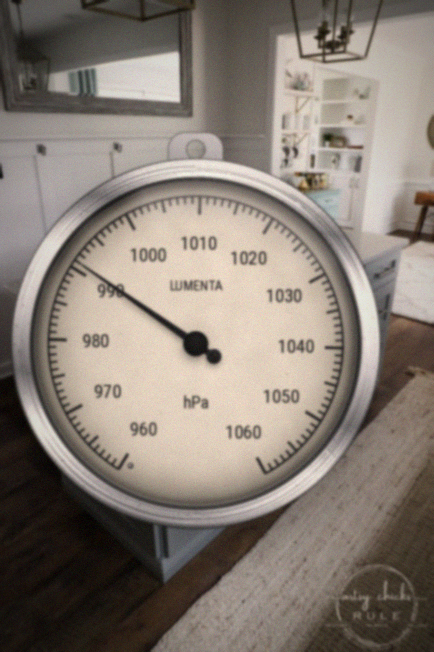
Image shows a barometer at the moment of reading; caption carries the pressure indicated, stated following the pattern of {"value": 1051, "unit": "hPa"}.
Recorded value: {"value": 991, "unit": "hPa"}
